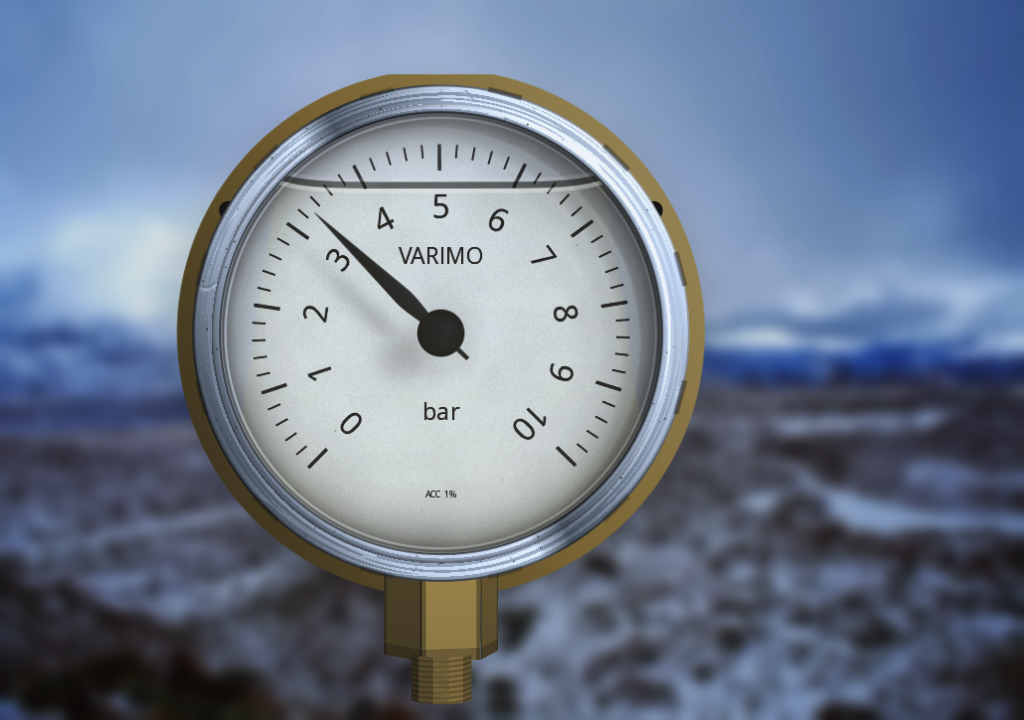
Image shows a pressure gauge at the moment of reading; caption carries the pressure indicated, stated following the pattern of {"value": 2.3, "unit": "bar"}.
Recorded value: {"value": 3.3, "unit": "bar"}
